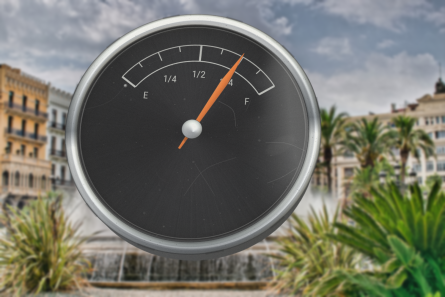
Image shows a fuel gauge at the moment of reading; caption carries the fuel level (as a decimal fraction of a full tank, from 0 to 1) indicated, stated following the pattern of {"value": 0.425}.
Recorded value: {"value": 0.75}
